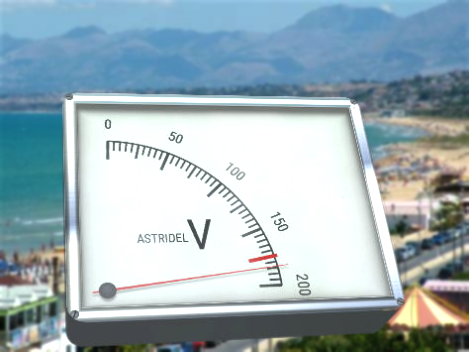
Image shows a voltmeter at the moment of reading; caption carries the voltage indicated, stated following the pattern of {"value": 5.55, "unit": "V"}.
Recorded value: {"value": 185, "unit": "V"}
